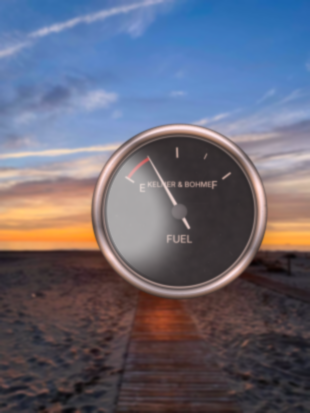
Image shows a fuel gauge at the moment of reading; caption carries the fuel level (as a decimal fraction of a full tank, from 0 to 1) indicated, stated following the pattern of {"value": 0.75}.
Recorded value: {"value": 0.25}
